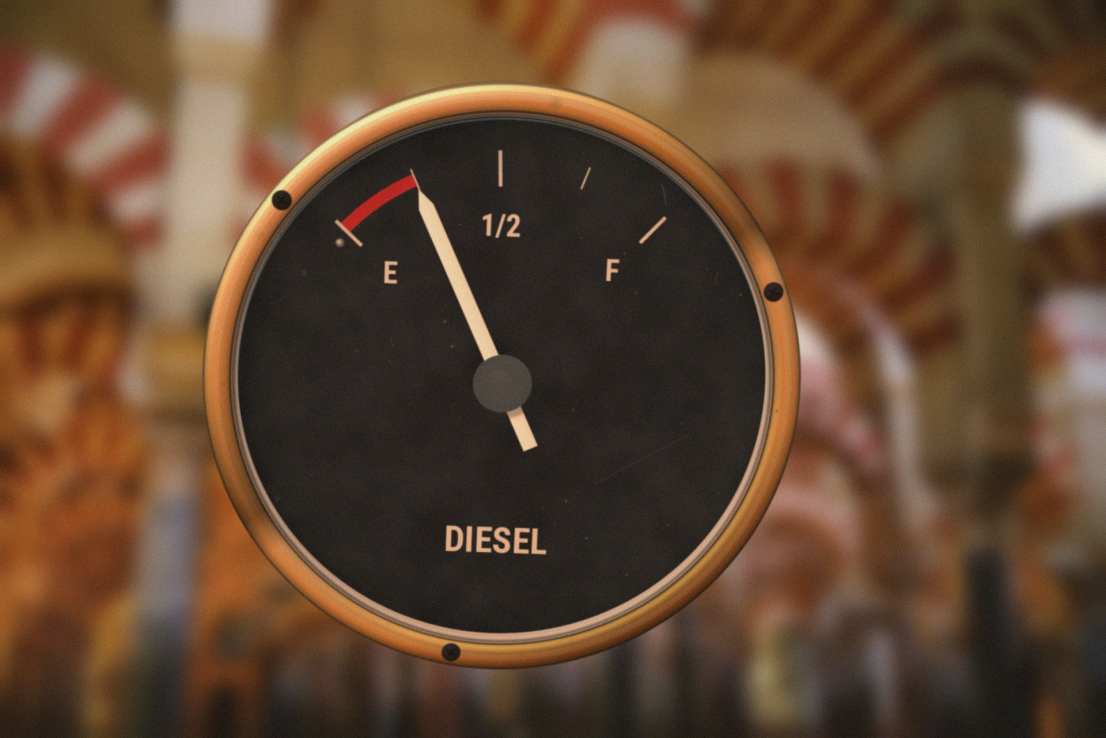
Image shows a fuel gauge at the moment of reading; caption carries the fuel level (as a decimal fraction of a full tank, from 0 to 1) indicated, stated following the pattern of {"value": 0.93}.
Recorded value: {"value": 0.25}
